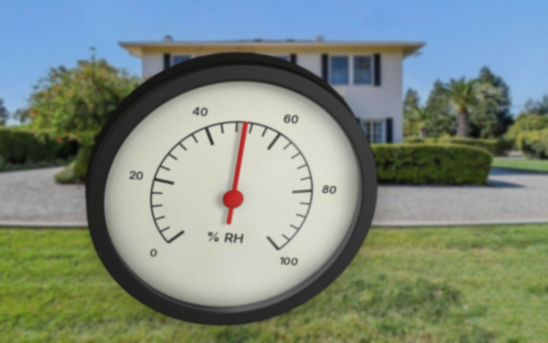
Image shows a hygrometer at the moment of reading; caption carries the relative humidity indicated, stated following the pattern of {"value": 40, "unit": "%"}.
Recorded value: {"value": 50, "unit": "%"}
